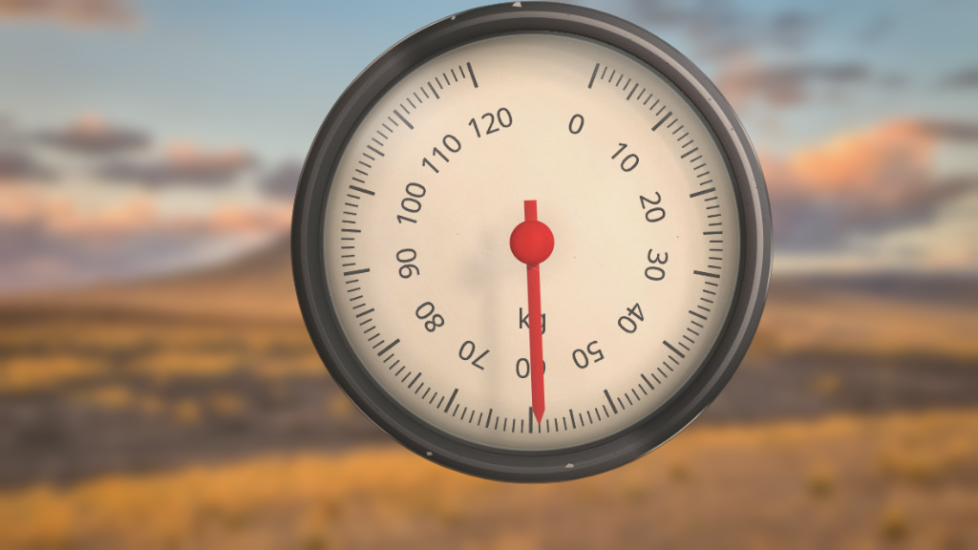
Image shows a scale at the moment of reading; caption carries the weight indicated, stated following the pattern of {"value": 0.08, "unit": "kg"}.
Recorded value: {"value": 59, "unit": "kg"}
